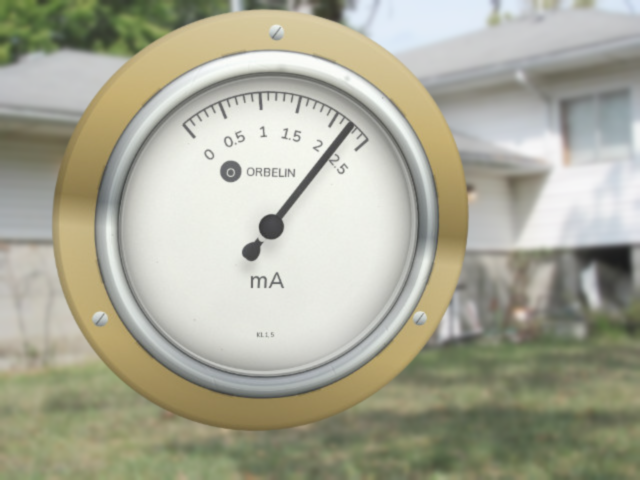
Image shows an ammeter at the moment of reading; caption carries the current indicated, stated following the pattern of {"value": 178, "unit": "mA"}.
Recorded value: {"value": 2.2, "unit": "mA"}
